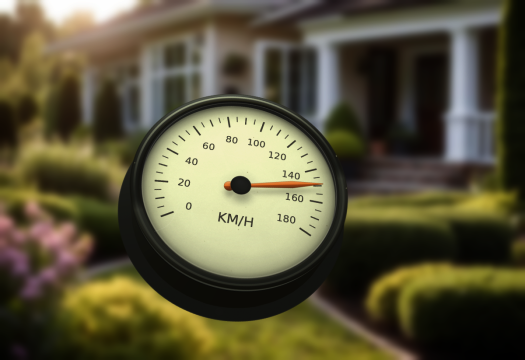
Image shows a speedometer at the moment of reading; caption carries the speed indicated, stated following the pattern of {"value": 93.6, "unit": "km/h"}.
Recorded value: {"value": 150, "unit": "km/h"}
